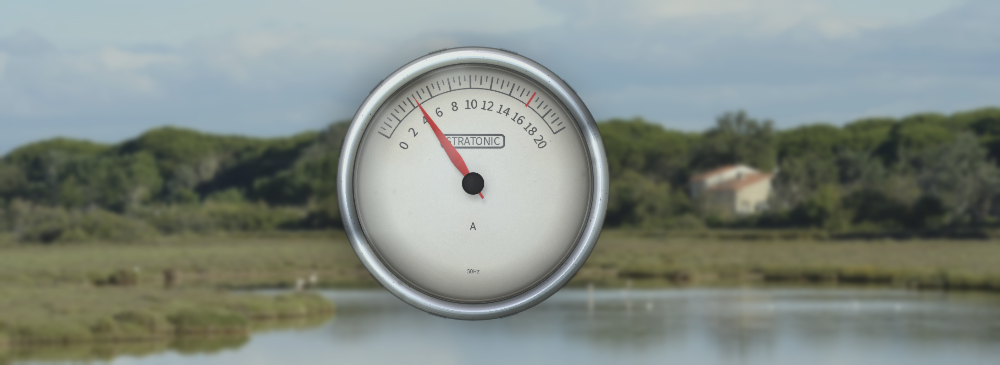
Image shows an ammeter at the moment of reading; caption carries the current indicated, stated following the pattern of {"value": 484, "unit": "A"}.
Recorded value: {"value": 4.5, "unit": "A"}
